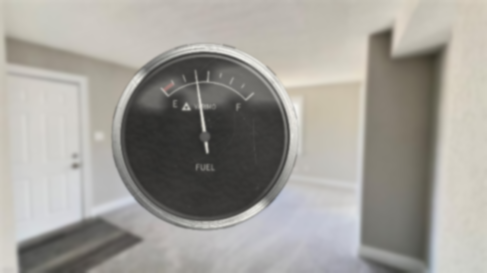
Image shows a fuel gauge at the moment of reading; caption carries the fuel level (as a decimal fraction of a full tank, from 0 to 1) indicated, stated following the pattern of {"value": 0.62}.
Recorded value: {"value": 0.375}
